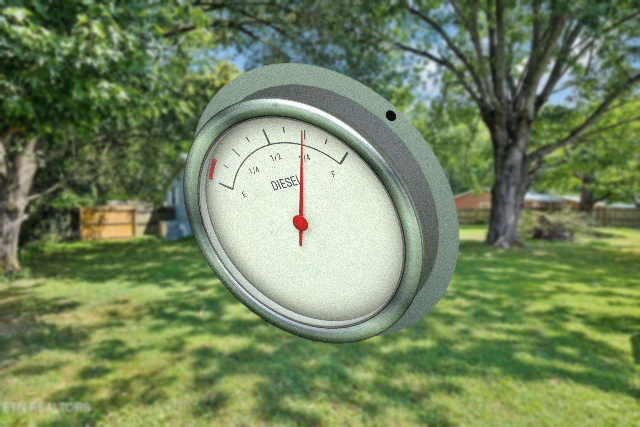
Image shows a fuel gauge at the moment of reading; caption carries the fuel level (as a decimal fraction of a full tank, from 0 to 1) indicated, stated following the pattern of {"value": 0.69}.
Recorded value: {"value": 0.75}
